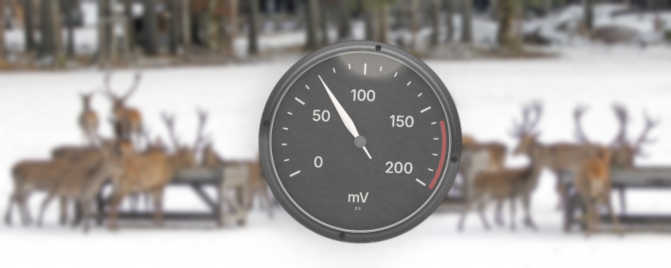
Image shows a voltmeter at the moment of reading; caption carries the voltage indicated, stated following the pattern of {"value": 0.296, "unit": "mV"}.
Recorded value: {"value": 70, "unit": "mV"}
